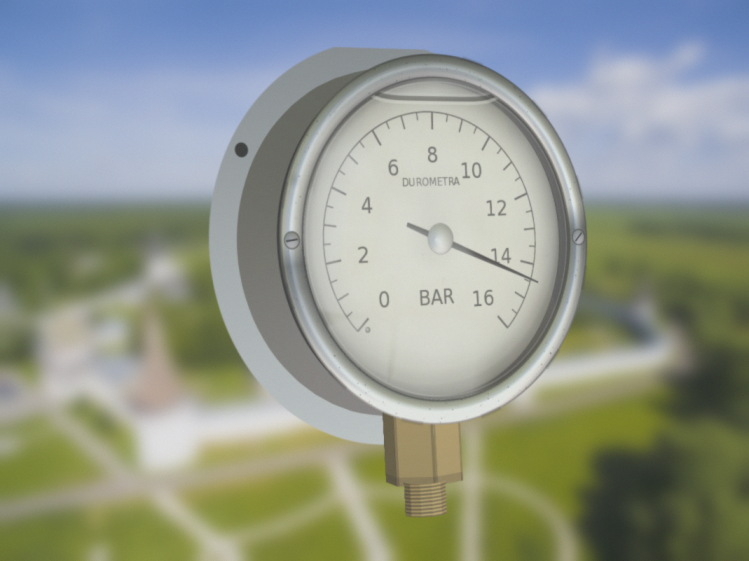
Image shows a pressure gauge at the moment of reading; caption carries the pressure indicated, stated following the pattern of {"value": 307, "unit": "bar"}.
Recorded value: {"value": 14.5, "unit": "bar"}
